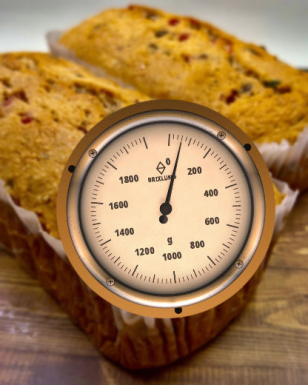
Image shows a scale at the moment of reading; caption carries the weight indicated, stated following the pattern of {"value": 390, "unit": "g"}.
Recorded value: {"value": 60, "unit": "g"}
